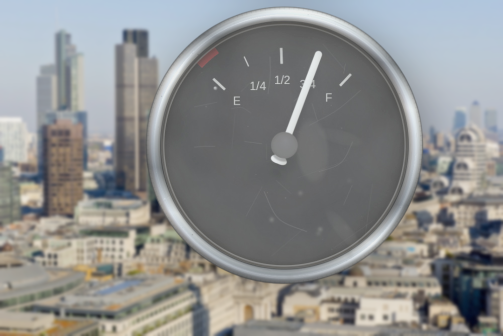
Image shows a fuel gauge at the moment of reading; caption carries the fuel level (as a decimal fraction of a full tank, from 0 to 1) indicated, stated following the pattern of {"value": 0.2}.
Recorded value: {"value": 0.75}
